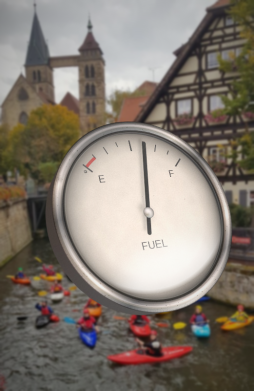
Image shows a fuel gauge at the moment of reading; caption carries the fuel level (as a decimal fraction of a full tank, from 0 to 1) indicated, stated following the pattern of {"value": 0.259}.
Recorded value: {"value": 0.625}
